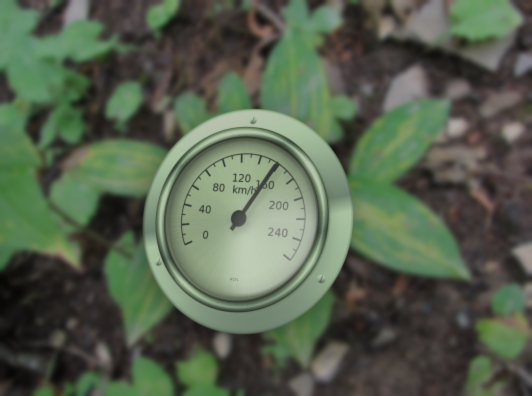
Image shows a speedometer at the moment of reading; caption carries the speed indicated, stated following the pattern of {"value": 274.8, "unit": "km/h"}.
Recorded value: {"value": 160, "unit": "km/h"}
